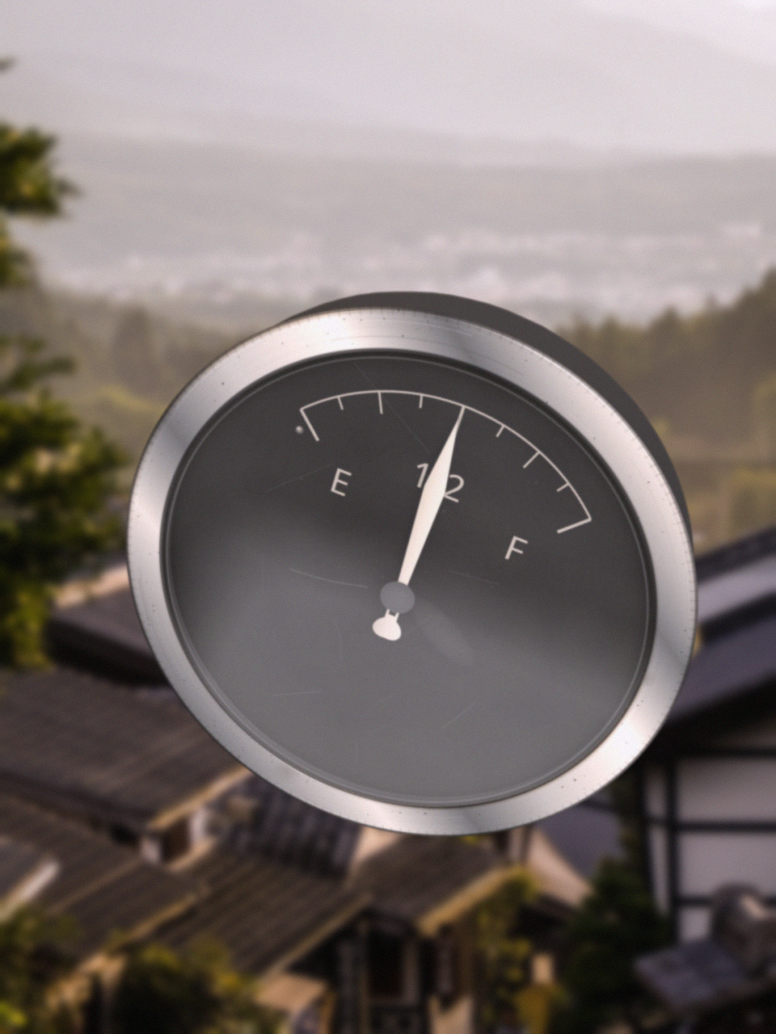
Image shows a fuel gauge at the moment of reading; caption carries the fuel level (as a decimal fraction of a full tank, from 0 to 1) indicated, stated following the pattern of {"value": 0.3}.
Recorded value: {"value": 0.5}
